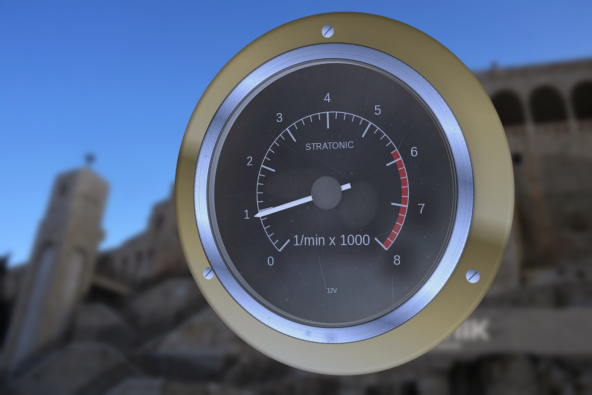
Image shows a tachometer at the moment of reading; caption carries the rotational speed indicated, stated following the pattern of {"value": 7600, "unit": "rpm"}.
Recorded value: {"value": 900, "unit": "rpm"}
